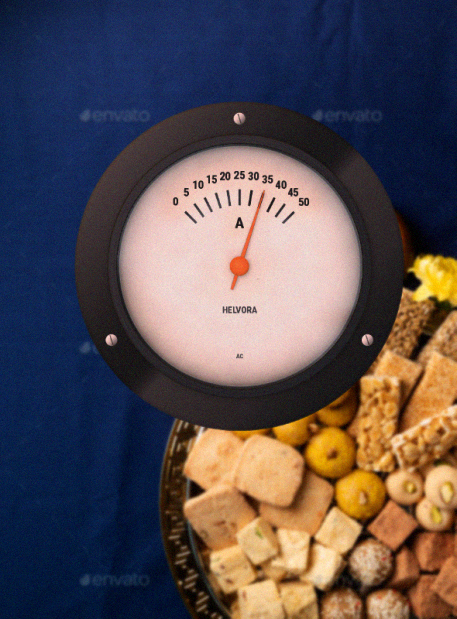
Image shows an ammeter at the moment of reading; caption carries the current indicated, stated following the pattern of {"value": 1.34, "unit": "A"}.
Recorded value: {"value": 35, "unit": "A"}
